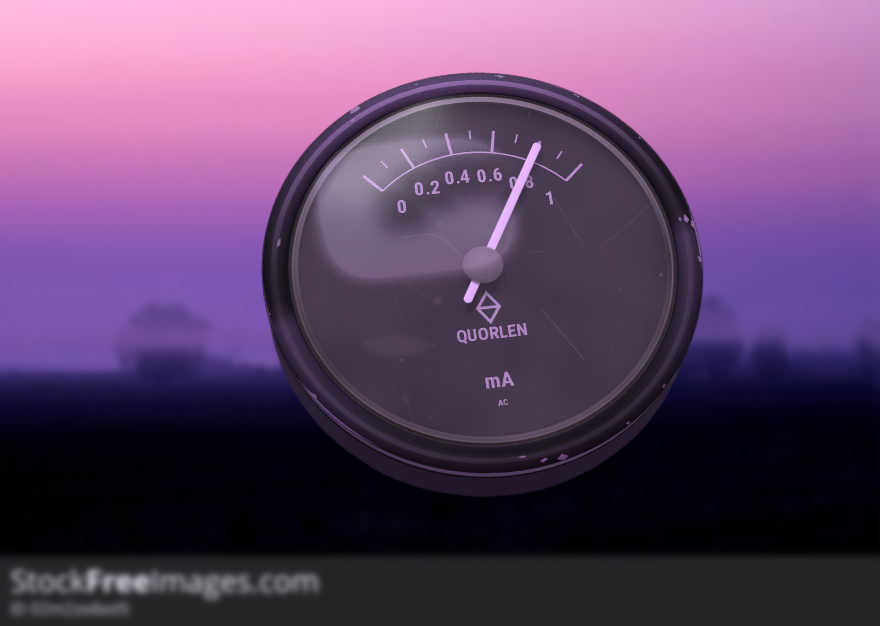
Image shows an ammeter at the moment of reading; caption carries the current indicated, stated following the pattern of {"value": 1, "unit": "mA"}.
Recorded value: {"value": 0.8, "unit": "mA"}
